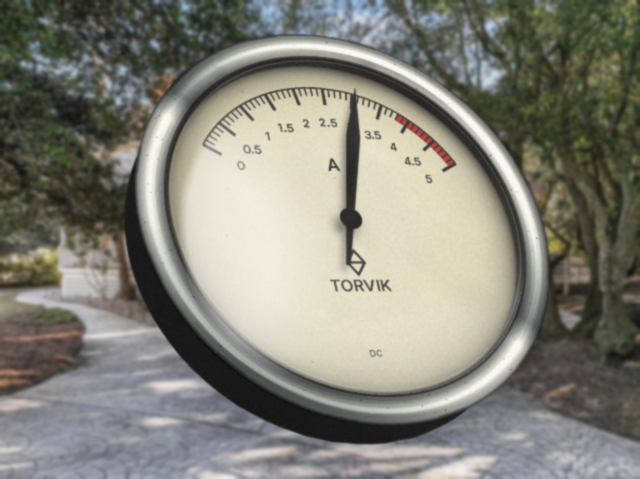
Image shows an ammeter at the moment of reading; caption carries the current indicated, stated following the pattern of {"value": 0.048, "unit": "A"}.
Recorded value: {"value": 3, "unit": "A"}
